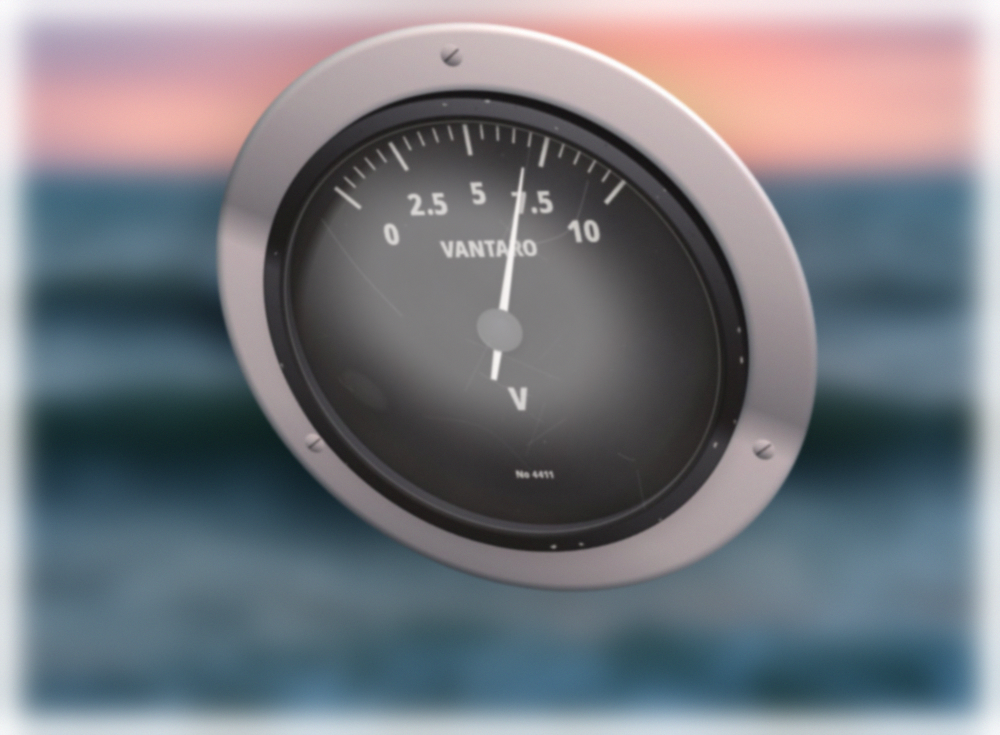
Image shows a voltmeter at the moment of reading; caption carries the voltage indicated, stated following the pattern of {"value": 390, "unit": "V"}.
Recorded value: {"value": 7, "unit": "V"}
